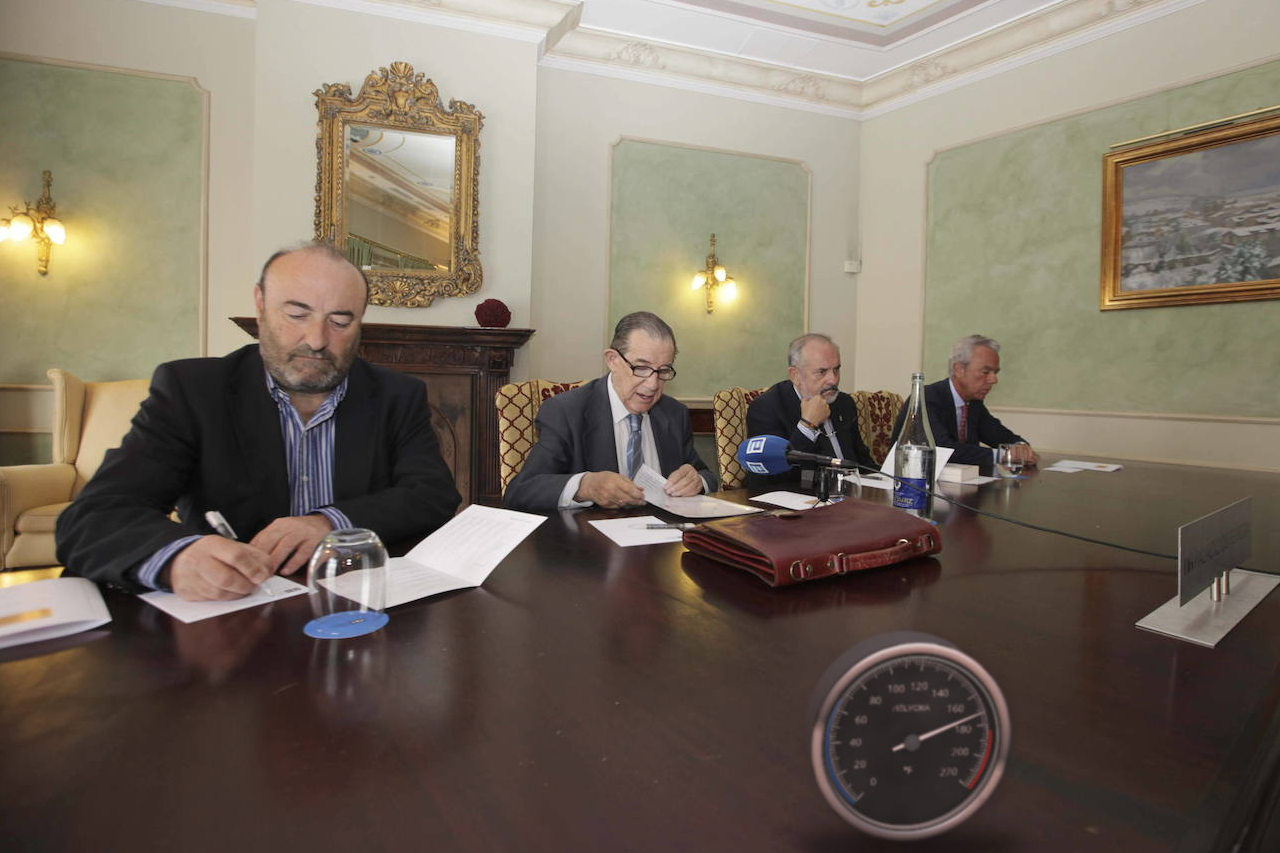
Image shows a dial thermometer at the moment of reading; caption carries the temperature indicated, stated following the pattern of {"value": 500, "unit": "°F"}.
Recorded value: {"value": 170, "unit": "°F"}
